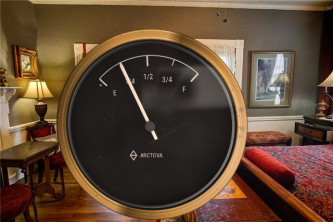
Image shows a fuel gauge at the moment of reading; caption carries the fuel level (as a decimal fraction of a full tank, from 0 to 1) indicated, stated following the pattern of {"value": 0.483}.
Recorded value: {"value": 0.25}
